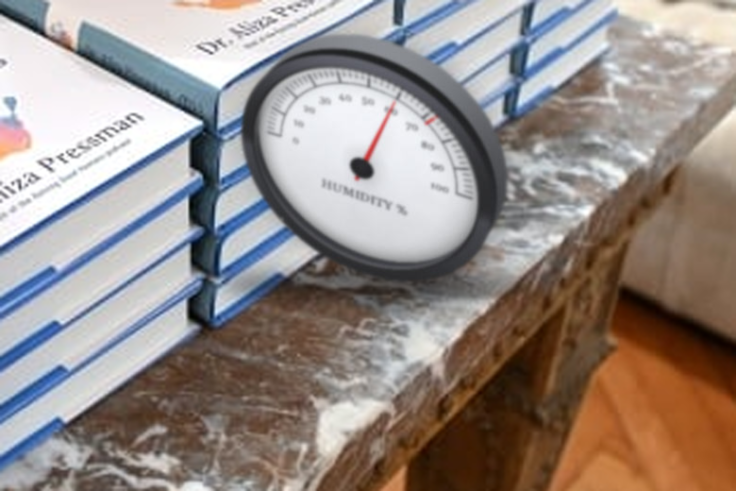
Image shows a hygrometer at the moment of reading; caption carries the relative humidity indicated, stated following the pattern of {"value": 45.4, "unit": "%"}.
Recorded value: {"value": 60, "unit": "%"}
